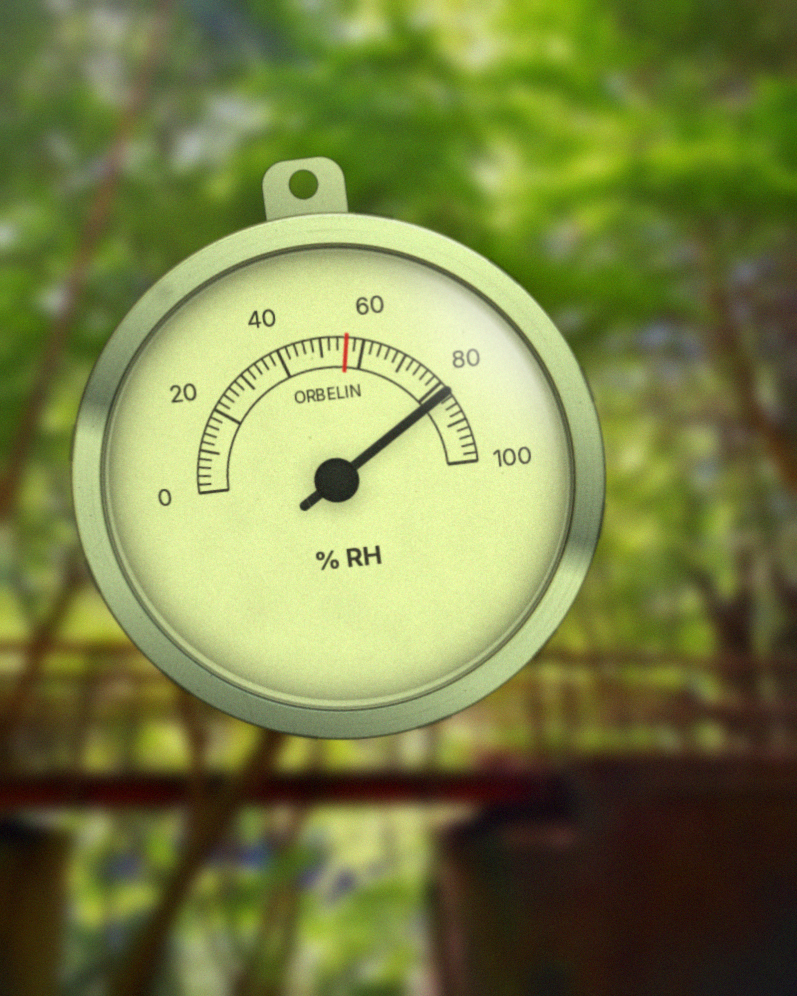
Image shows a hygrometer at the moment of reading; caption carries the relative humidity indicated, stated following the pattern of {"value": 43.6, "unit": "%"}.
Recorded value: {"value": 82, "unit": "%"}
